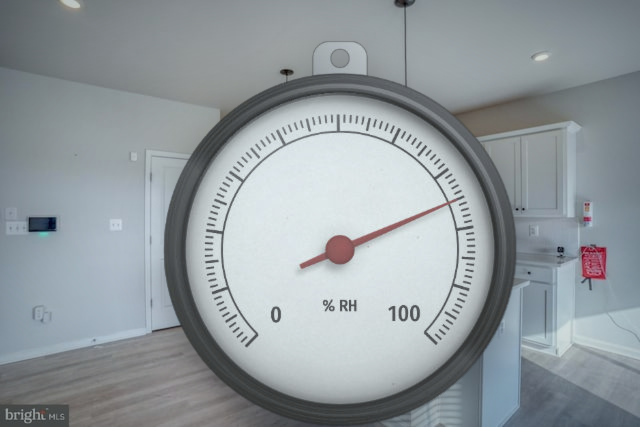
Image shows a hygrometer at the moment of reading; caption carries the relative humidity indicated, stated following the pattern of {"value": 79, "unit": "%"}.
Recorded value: {"value": 75, "unit": "%"}
